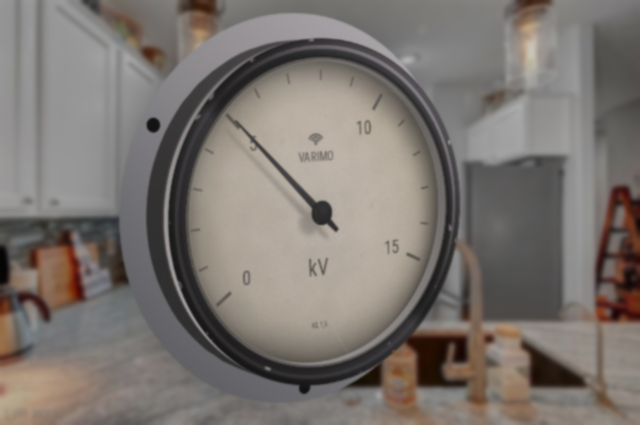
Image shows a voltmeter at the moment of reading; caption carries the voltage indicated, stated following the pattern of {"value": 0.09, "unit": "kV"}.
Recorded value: {"value": 5, "unit": "kV"}
